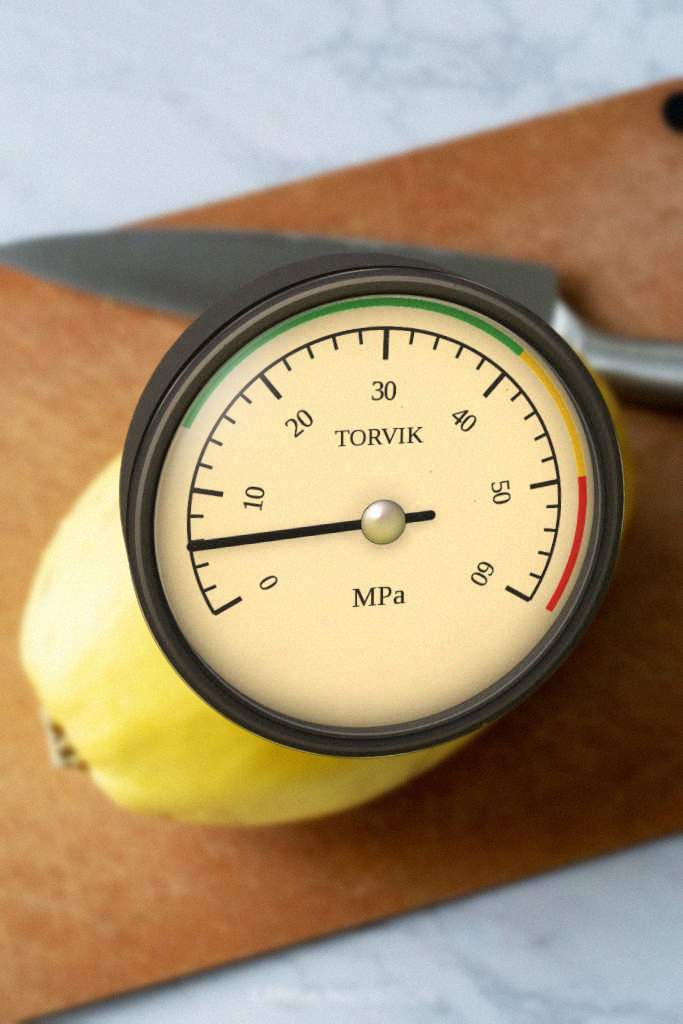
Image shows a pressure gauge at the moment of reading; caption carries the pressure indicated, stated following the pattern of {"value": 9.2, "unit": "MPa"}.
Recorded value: {"value": 6, "unit": "MPa"}
